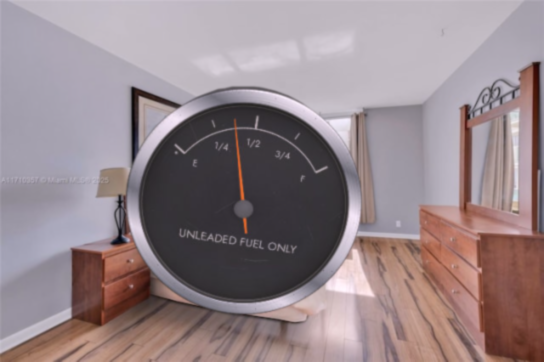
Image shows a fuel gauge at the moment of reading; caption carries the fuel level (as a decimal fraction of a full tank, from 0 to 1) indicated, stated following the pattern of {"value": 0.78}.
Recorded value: {"value": 0.375}
